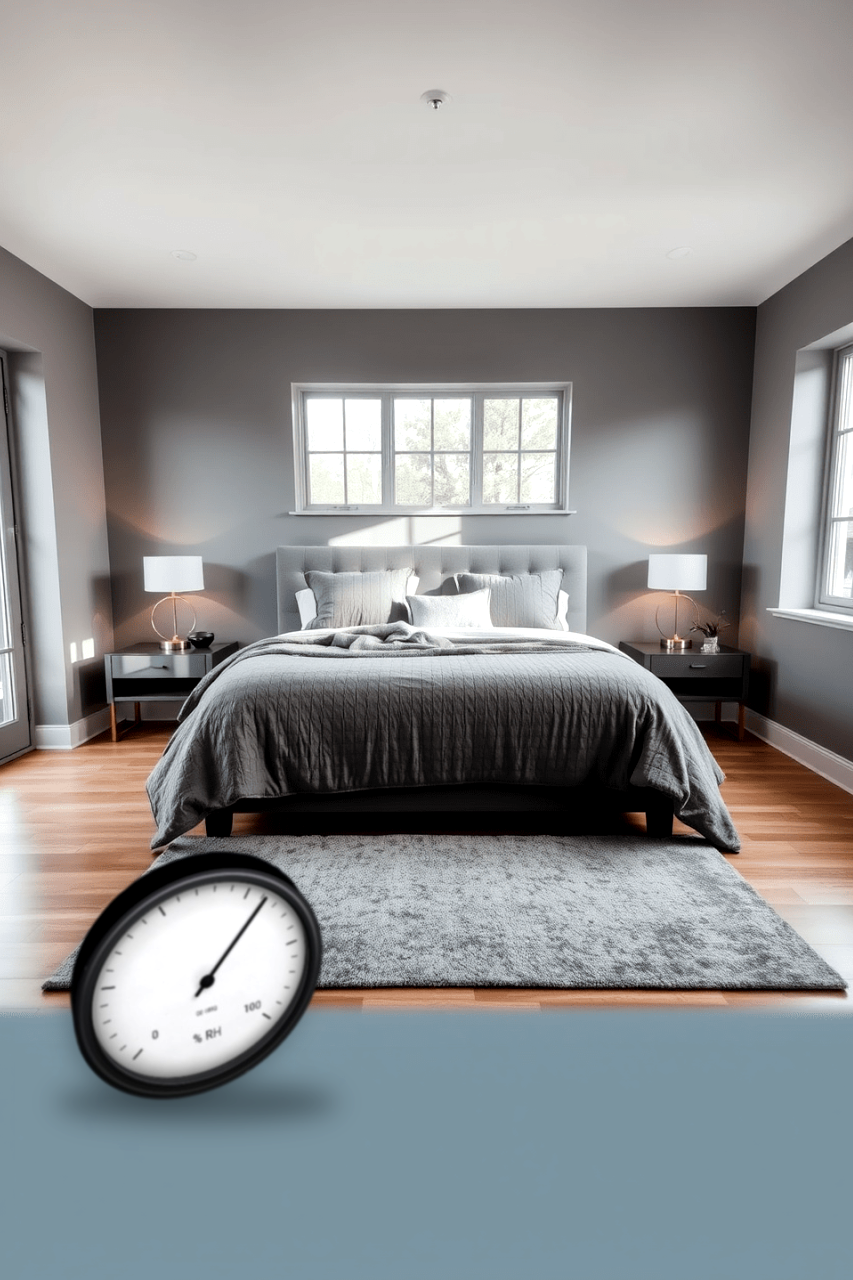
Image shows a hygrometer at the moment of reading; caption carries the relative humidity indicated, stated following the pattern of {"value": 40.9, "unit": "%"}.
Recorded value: {"value": 64, "unit": "%"}
